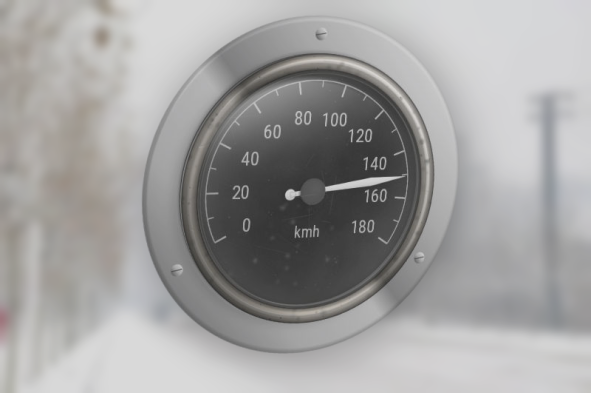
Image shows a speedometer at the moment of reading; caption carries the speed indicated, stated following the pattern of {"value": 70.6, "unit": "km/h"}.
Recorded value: {"value": 150, "unit": "km/h"}
